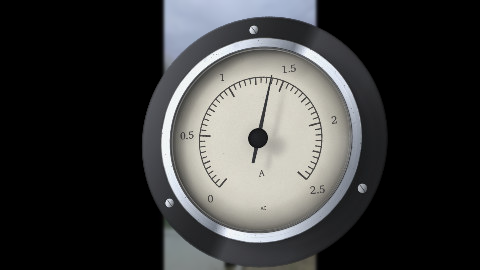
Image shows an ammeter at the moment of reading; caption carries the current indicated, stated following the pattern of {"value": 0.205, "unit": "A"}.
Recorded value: {"value": 1.4, "unit": "A"}
